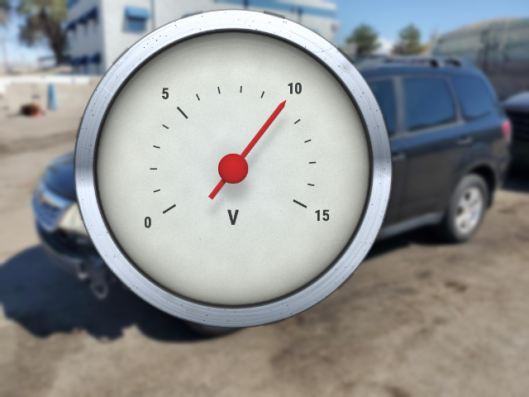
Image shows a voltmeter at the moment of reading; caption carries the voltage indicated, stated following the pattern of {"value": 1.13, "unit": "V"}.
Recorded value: {"value": 10, "unit": "V"}
